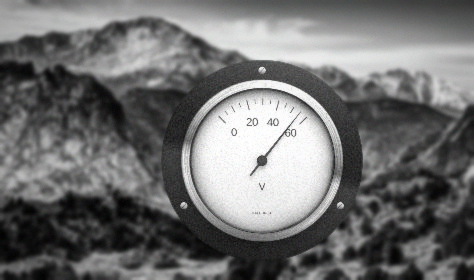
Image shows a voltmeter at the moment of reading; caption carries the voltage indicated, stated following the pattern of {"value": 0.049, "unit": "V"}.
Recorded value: {"value": 55, "unit": "V"}
